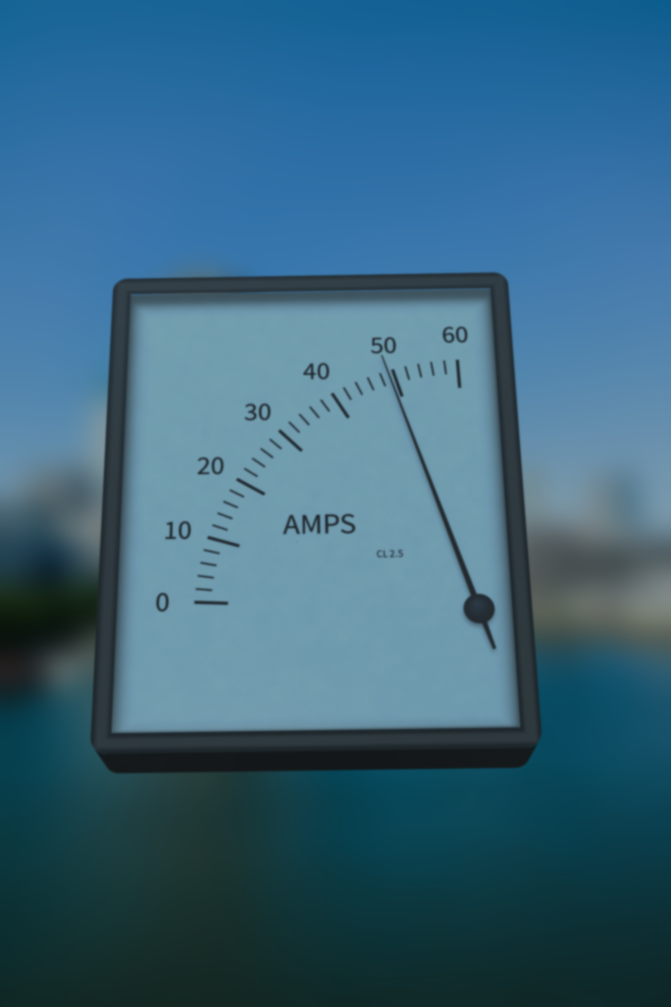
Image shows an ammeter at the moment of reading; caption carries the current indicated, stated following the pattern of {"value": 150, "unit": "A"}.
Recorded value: {"value": 49, "unit": "A"}
